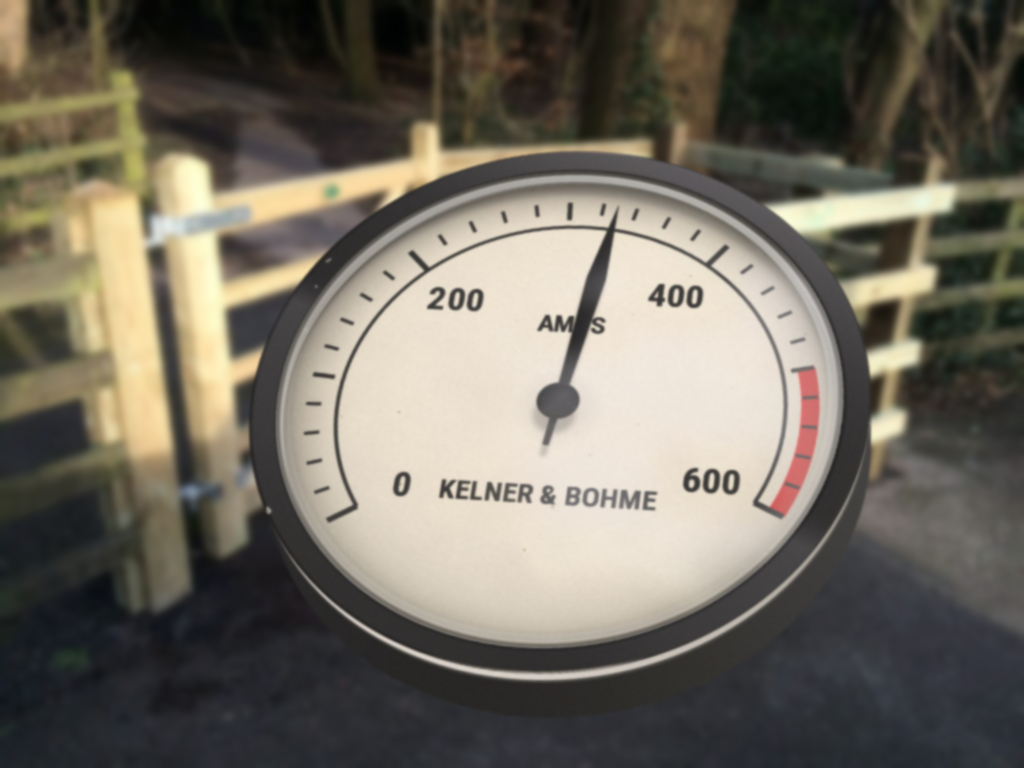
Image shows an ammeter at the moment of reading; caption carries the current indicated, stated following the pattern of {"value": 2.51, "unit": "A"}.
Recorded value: {"value": 330, "unit": "A"}
